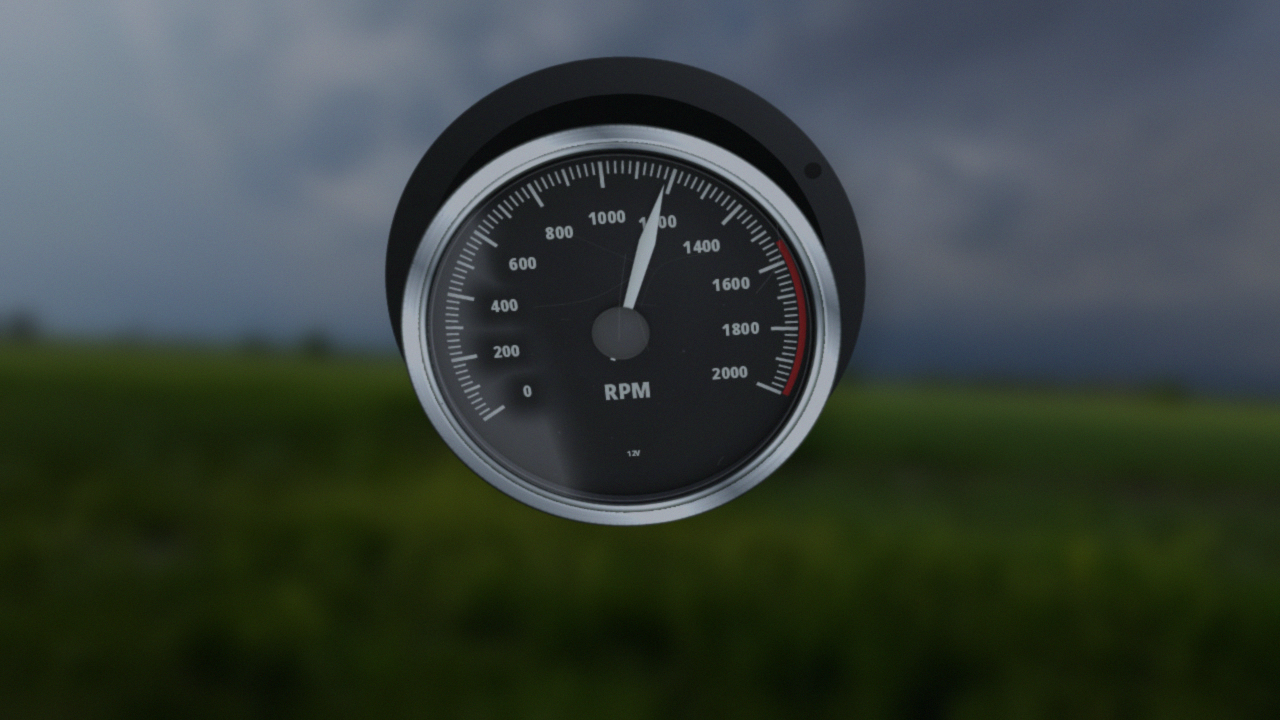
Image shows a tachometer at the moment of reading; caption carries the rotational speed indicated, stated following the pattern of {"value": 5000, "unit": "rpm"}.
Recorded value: {"value": 1180, "unit": "rpm"}
